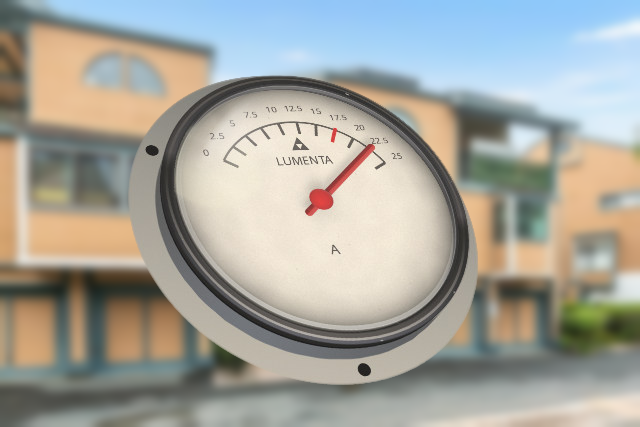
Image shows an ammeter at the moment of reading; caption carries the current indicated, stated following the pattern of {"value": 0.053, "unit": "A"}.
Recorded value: {"value": 22.5, "unit": "A"}
